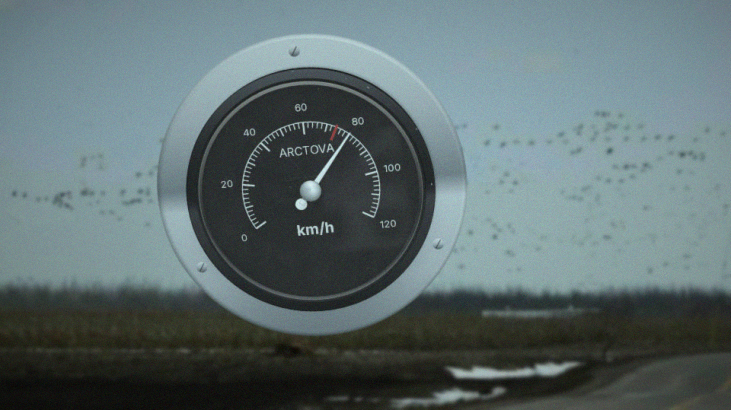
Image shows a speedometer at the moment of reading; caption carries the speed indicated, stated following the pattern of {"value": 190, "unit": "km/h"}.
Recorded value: {"value": 80, "unit": "km/h"}
